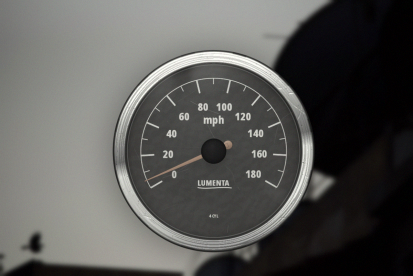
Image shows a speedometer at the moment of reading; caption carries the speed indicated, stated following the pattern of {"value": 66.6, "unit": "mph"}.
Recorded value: {"value": 5, "unit": "mph"}
